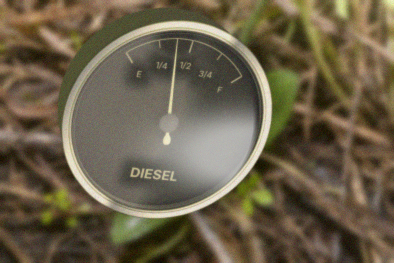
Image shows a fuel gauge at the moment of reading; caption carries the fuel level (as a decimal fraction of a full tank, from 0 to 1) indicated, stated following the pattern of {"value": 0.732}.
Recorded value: {"value": 0.375}
